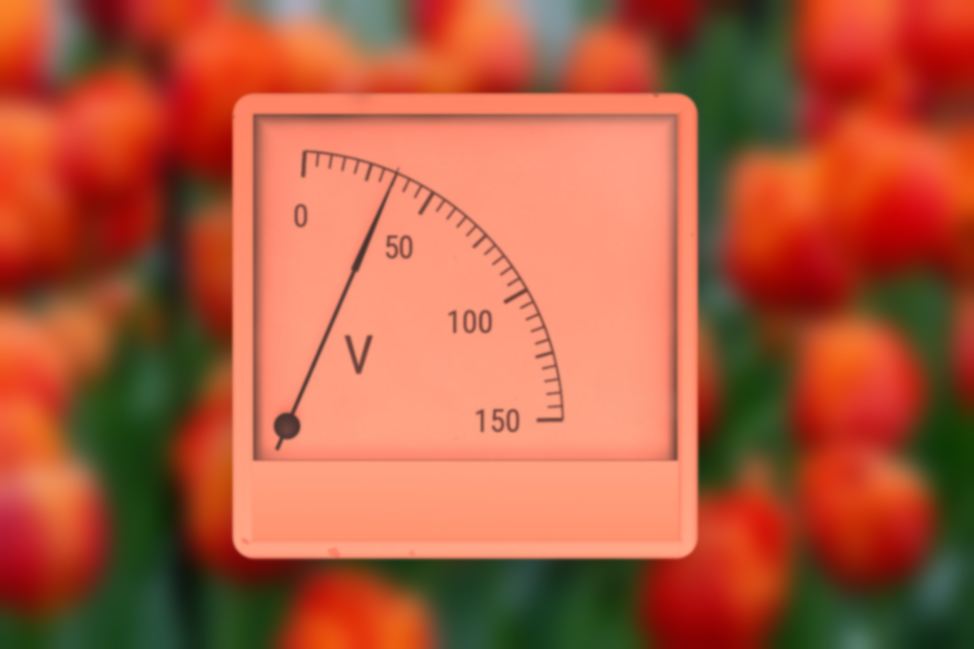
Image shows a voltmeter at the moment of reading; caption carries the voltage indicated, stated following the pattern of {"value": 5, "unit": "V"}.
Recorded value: {"value": 35, "unit": "V"}
